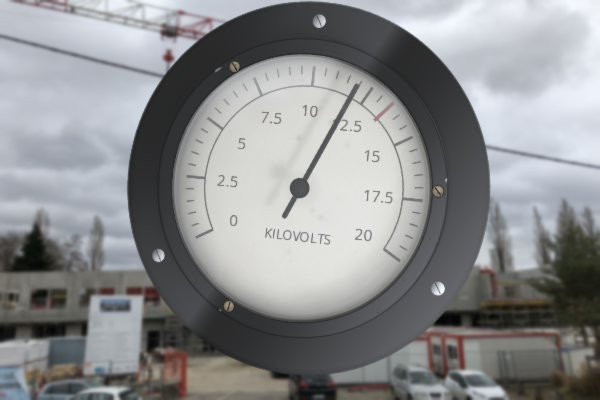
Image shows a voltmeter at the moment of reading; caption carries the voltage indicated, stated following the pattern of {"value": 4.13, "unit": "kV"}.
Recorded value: {"value": 12, "unit": "kV"}
